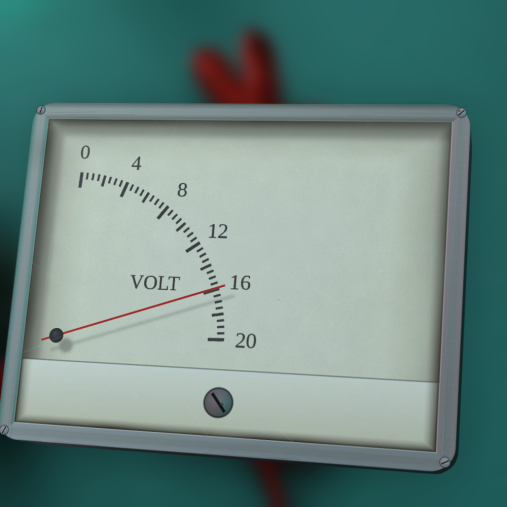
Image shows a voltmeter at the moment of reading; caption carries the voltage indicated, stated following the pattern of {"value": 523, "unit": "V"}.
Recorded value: {"value": 16, "unit": "V"}
